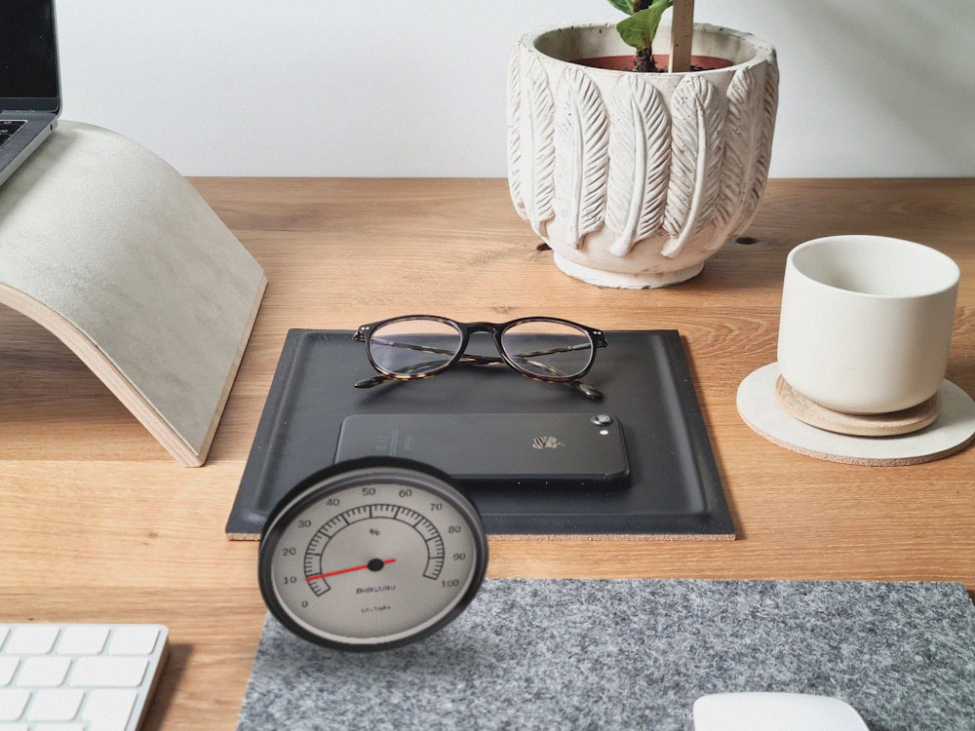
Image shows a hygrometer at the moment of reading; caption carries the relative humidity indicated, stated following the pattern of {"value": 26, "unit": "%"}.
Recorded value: {"value": 10, "unit": "%"}
